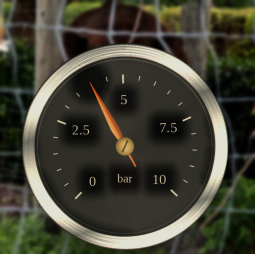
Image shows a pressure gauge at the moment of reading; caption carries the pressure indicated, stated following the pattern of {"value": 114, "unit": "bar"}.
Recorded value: {"value": 4, "unit": "bar"}
